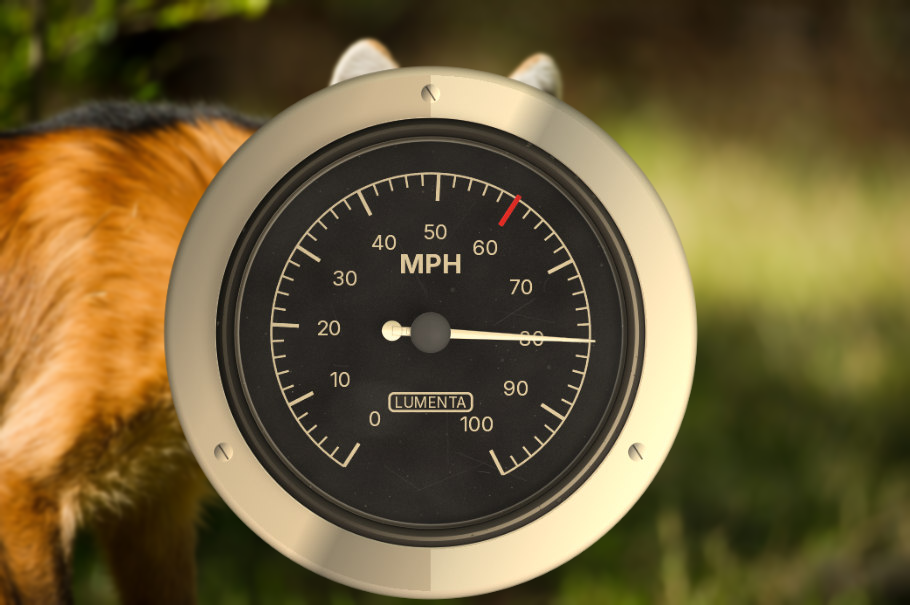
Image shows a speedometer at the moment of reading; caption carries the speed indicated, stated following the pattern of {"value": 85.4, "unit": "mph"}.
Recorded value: {"value": 80, "unit": "mph"}
